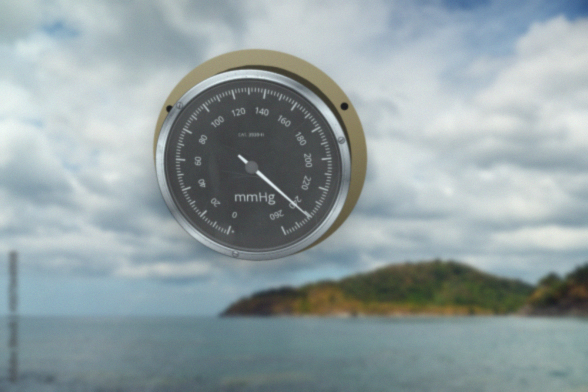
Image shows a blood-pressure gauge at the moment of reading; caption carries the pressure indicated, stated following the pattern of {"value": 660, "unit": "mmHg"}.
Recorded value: {"value": 240, "unit": "mmHg"}
